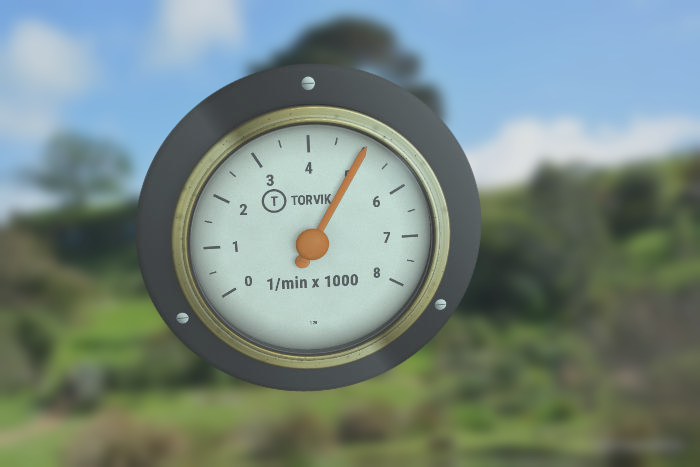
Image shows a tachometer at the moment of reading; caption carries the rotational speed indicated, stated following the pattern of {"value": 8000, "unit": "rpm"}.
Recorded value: {"value": 5000, "unit": "rpm"}
